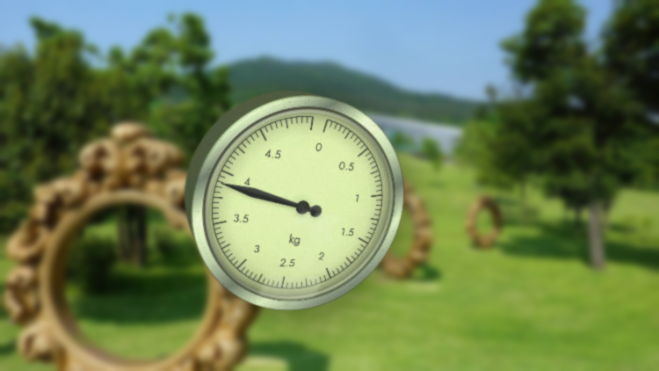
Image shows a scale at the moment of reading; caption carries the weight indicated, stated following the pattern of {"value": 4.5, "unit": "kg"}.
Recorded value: {"value": 3.9, "unit": "kg"}
